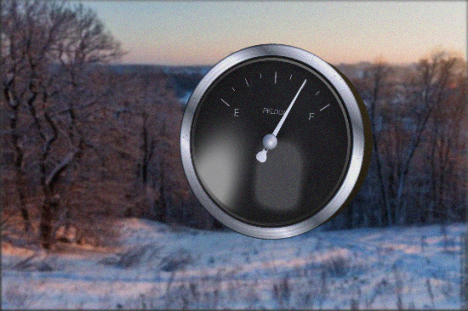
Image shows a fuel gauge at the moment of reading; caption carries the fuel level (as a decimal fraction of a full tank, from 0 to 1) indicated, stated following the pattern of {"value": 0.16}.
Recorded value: {"value": 0.75}
